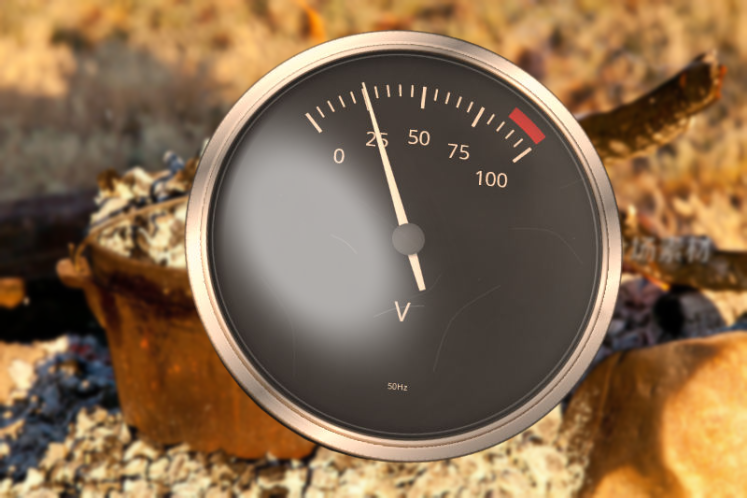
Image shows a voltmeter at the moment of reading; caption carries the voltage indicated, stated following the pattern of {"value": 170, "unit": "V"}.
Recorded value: {"value": 25, "unit": "V"}
